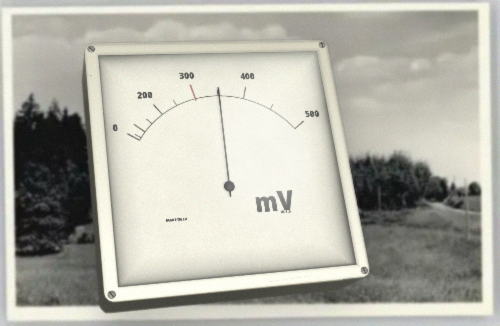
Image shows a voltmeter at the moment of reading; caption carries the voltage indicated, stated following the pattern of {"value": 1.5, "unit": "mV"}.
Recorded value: {"value": 350, "unit": "mV"}
